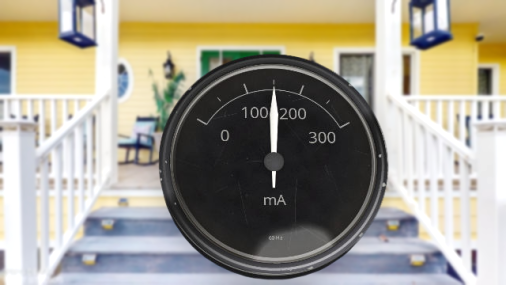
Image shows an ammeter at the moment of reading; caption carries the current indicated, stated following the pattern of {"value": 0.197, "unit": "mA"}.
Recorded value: {"value": 150, "unit": "mA"}
